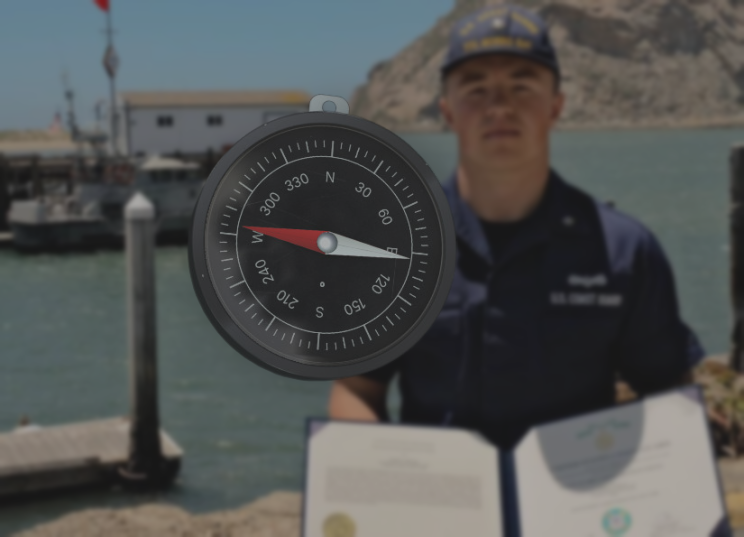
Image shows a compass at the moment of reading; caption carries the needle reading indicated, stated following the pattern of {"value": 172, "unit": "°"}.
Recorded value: {"value": 275, "unit": "°"}
